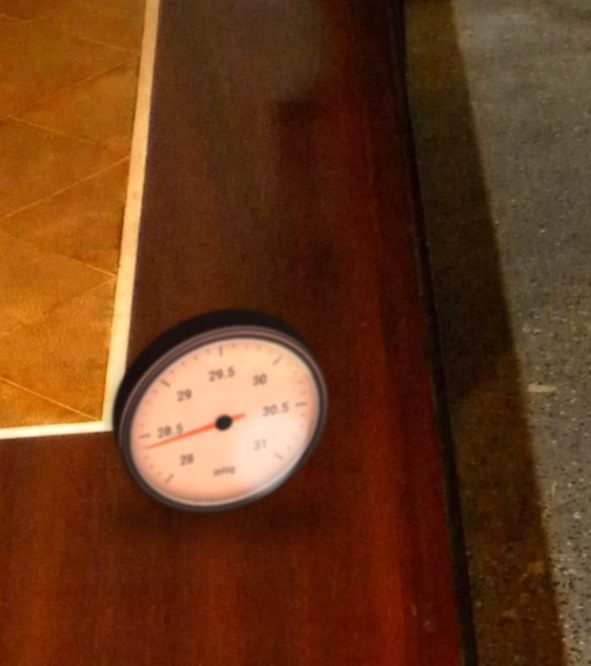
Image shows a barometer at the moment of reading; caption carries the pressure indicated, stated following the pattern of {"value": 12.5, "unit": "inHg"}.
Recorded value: {"value": 28.4, "unit": "inHg"}
